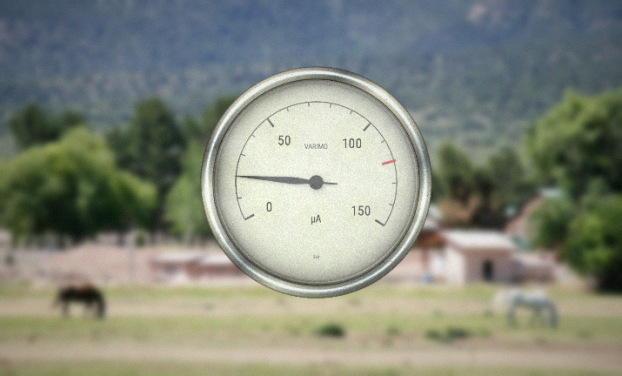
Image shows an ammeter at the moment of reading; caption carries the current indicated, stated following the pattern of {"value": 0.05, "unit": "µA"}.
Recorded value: {"value": 20, "unit": "µA"}
